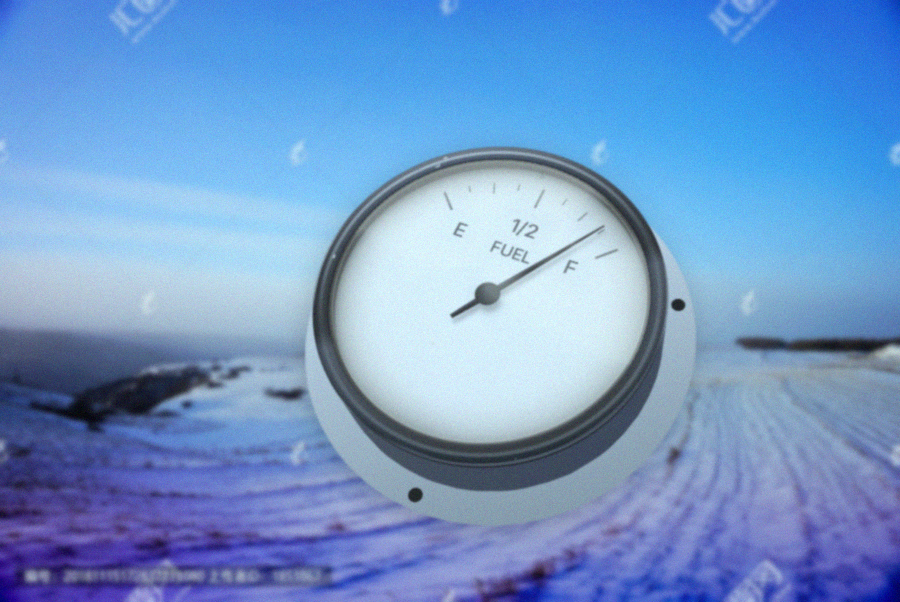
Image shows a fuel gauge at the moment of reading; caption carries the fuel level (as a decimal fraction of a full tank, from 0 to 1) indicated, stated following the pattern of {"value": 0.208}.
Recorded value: {"value": 0.875}
